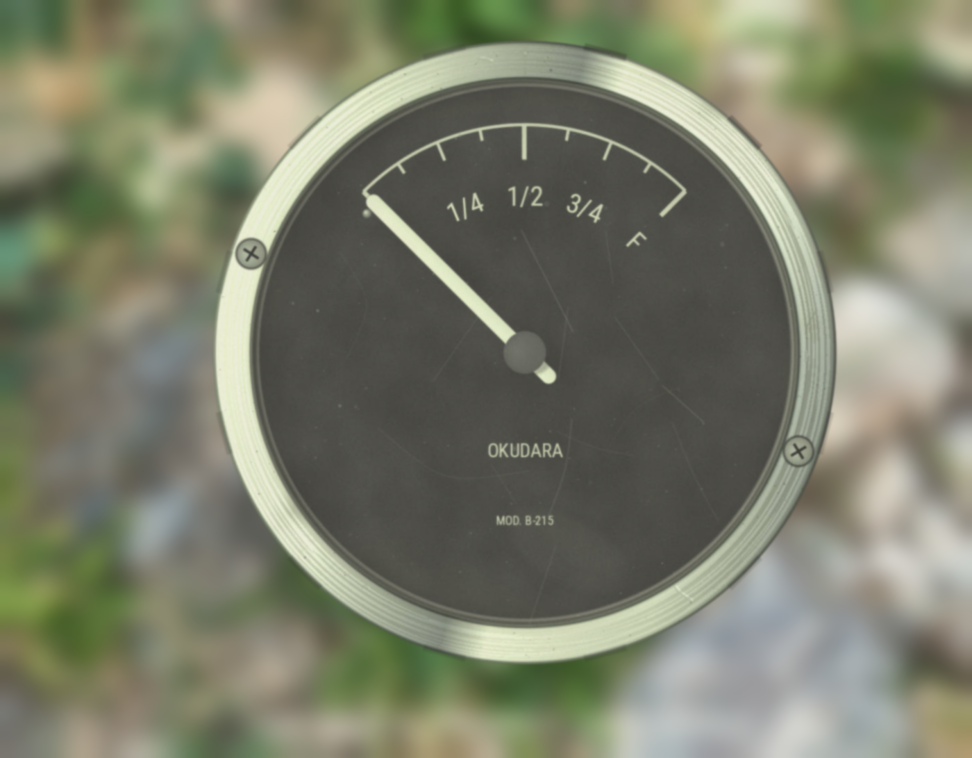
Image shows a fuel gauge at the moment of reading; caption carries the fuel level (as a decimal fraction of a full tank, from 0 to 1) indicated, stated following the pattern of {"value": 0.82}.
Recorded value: {"value": 0}
